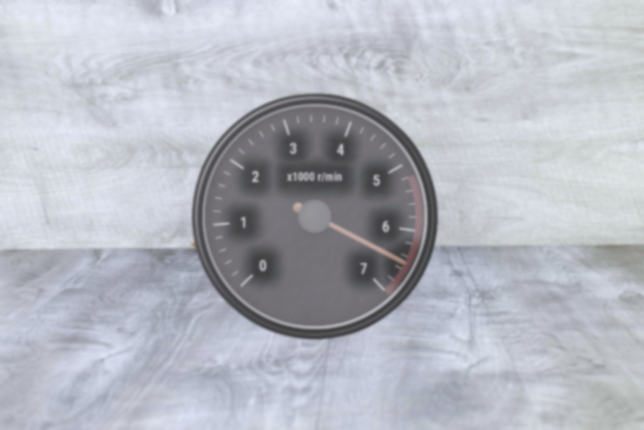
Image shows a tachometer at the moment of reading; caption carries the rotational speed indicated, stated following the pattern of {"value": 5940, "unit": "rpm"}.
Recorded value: {"value": 6500, "unit": "rpm"}
